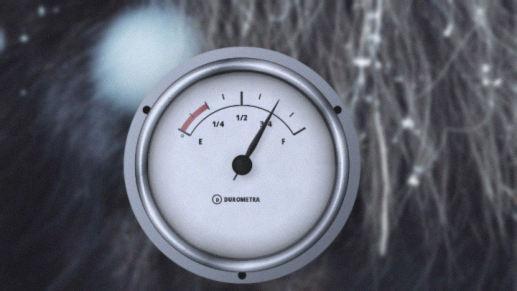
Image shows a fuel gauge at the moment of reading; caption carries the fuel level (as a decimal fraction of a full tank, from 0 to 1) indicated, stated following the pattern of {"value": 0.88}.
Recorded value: {"value": 0.75}
